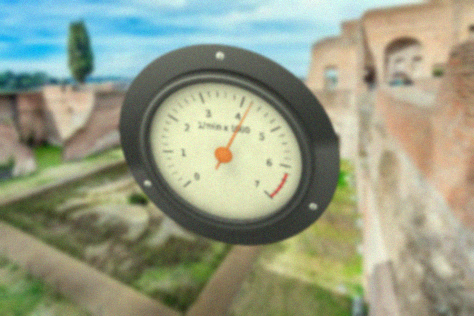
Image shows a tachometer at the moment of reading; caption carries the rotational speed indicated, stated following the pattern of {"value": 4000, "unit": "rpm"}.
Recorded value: {"value": 4200, "unit": "rpm"}
